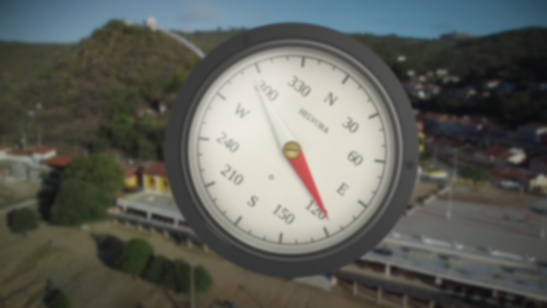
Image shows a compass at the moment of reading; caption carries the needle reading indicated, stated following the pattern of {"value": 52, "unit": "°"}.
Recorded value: {"value": 115, "unit": "°"}
